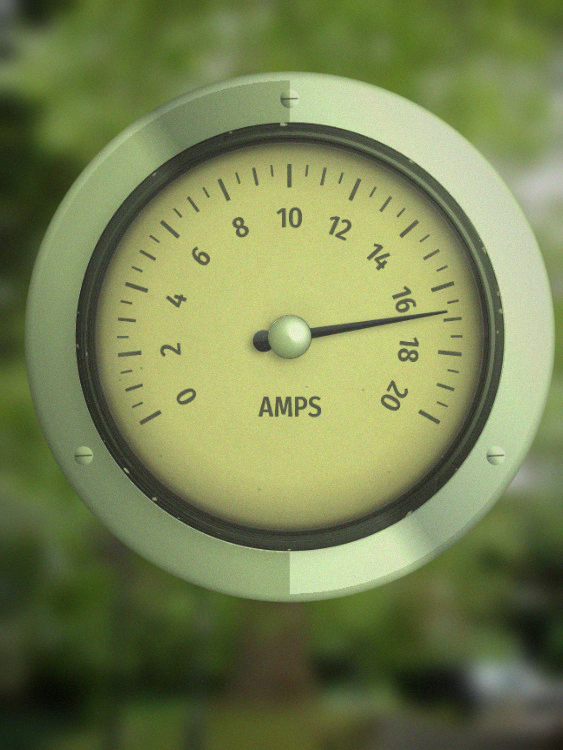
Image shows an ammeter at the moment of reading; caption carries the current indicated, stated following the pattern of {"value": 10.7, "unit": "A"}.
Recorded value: {"value": 16.75, "unit": "A"}
